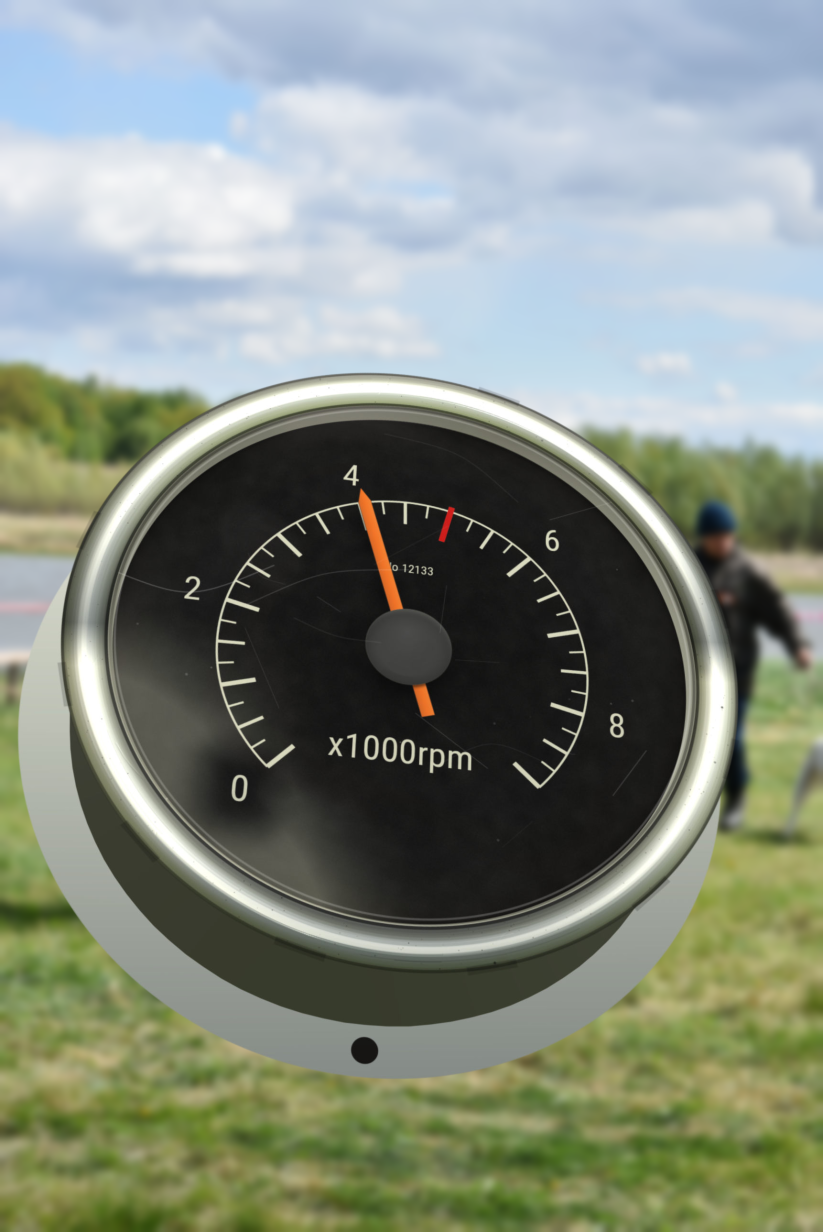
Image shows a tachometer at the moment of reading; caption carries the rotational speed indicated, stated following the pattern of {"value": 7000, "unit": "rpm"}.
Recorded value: {"value": 4000, "unit": "rpm"}
